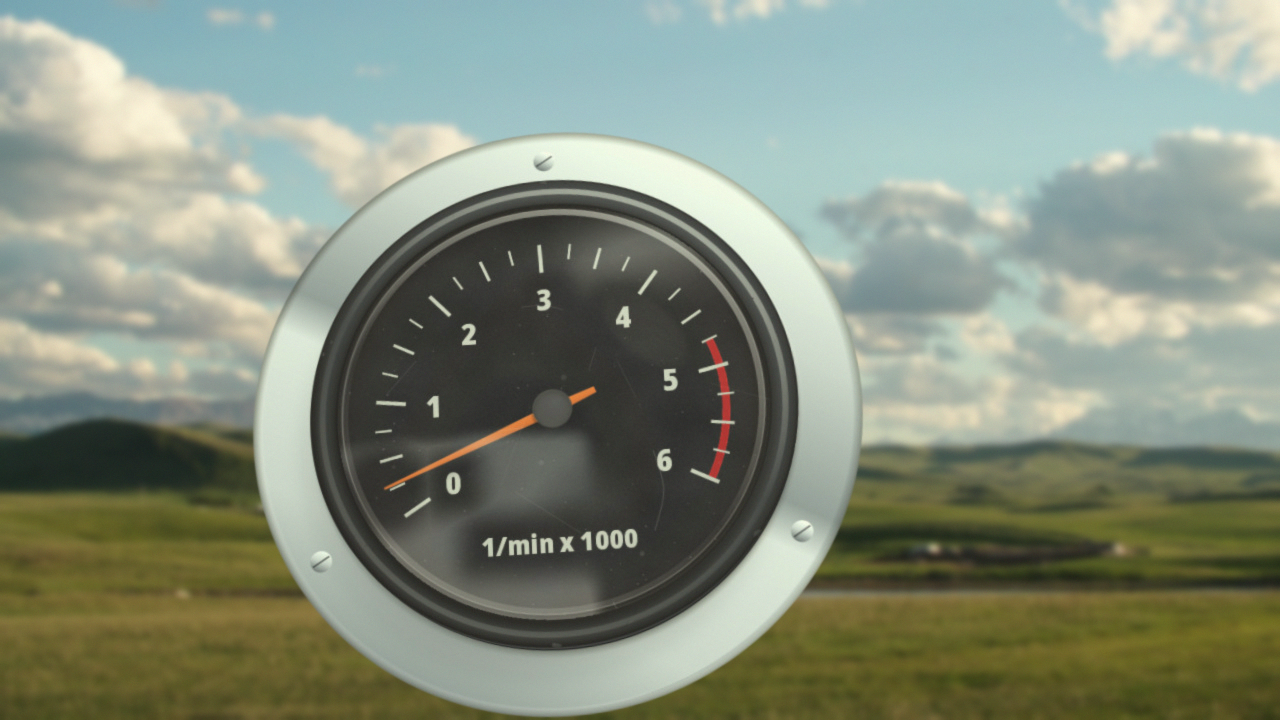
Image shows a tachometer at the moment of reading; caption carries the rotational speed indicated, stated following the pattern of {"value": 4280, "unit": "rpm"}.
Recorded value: {"value": 250, "unit": "rpm"}
